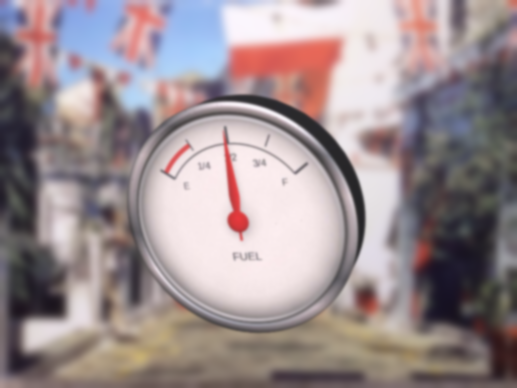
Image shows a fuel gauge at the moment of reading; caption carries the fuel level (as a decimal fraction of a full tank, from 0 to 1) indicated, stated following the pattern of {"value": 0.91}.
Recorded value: {"value": 0.5}
